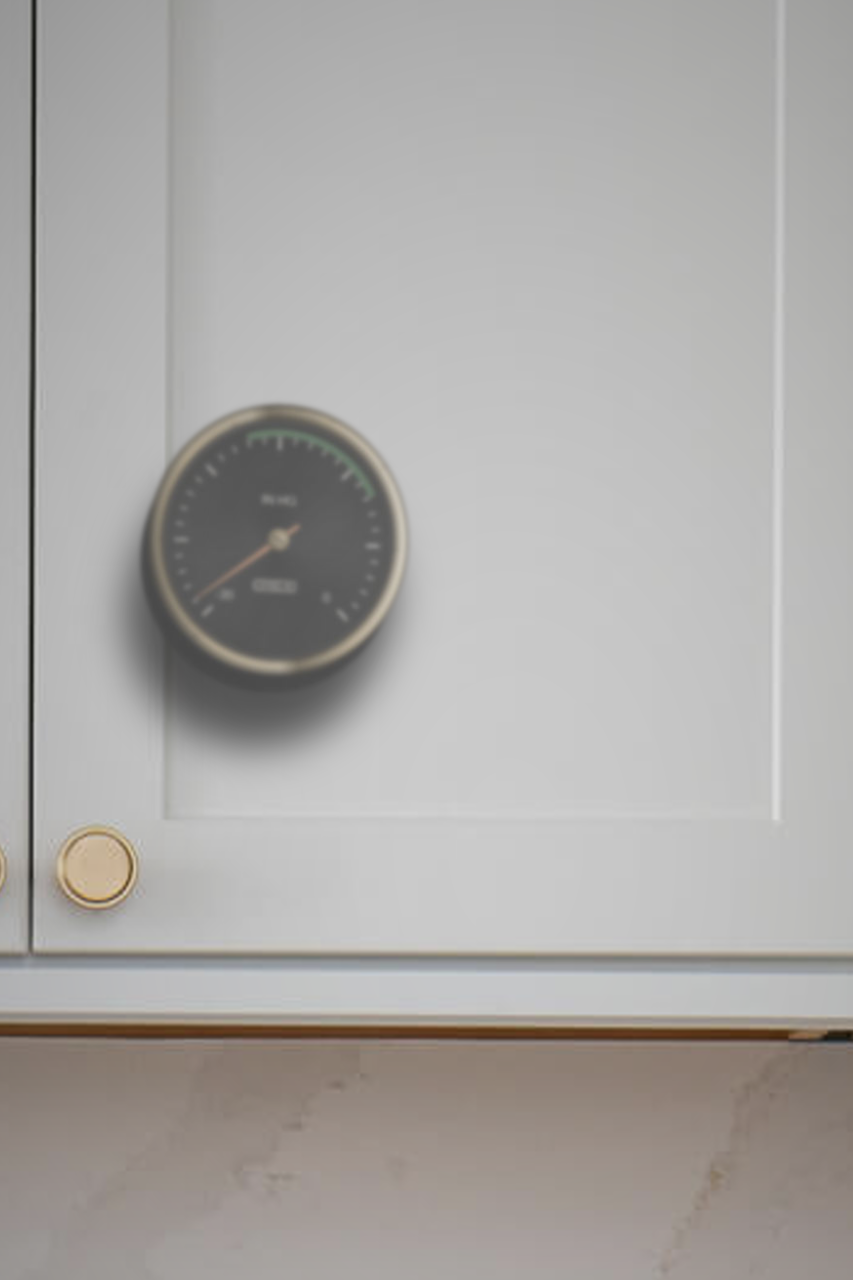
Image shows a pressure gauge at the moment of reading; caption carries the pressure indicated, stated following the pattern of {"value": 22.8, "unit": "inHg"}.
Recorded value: {"value": -29, "unit": "inHg"}
